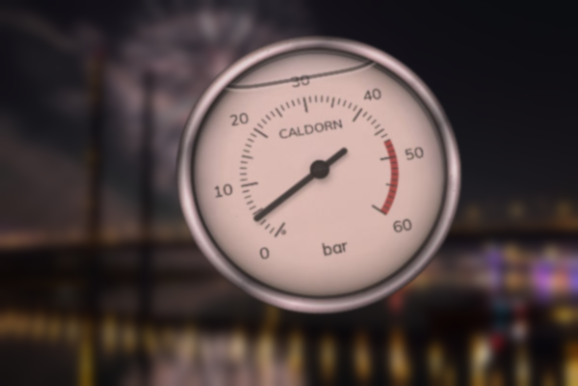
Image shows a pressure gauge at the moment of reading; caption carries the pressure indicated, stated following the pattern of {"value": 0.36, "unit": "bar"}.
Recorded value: {"value": 4, "unit": "bar"}
